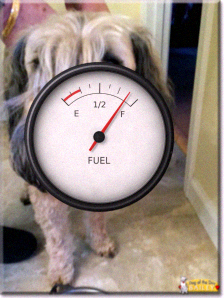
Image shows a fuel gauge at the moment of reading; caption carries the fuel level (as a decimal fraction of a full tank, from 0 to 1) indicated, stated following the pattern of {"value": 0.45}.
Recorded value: {"value": 0.875}
